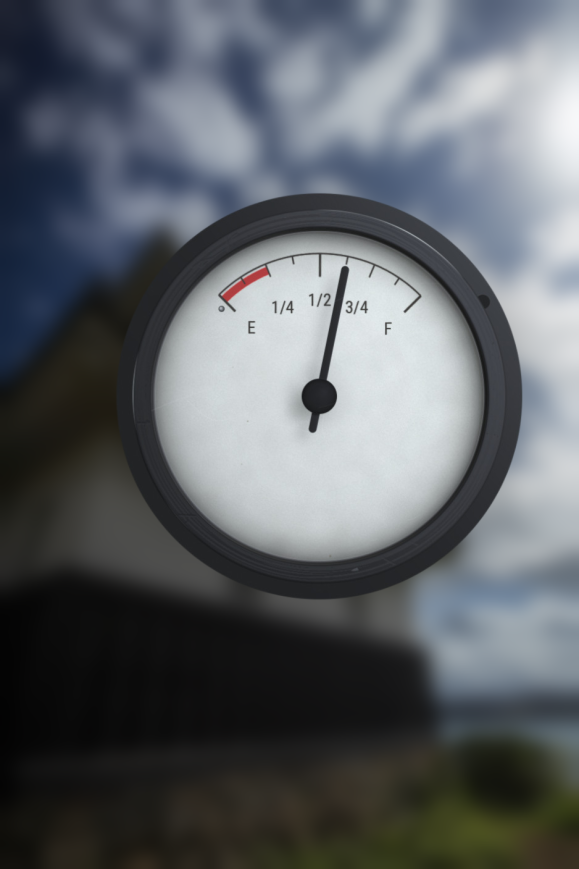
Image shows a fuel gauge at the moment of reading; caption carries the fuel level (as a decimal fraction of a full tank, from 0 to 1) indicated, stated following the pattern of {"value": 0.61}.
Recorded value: {"value": 0.625}
